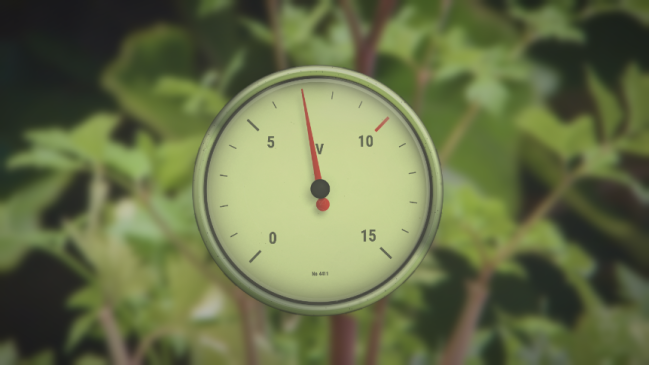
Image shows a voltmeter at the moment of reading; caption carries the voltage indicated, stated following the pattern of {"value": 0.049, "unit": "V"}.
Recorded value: {"value": 7, "unit": "V"}
